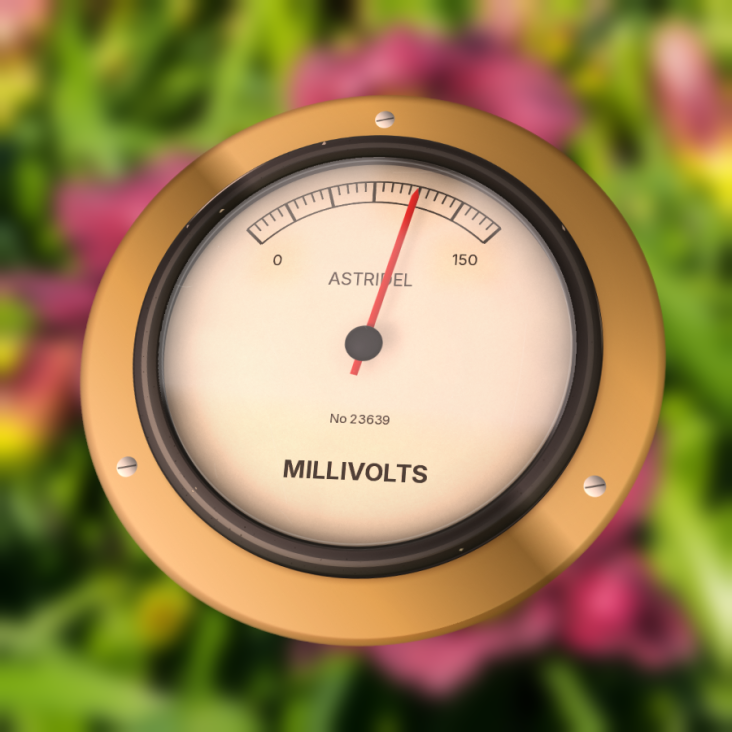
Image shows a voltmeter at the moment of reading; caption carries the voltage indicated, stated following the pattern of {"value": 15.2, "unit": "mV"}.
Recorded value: {"value": 100, "unit": "mV"}
